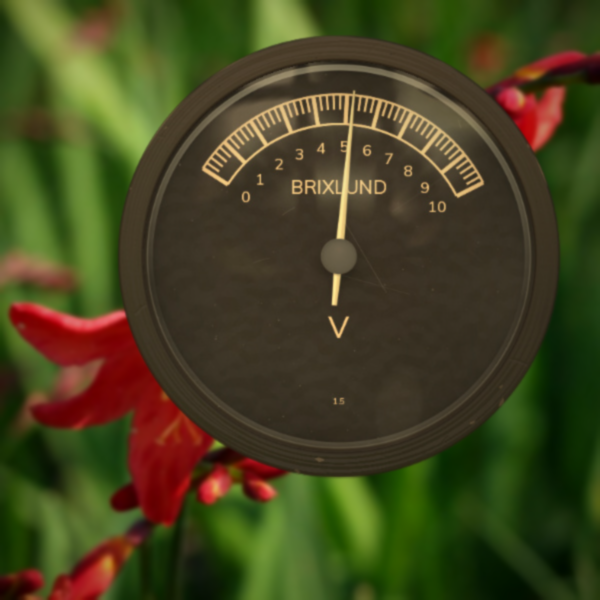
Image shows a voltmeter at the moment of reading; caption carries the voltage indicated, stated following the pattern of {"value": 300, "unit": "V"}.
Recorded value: {"value": 5.2, "unit": "V"}
